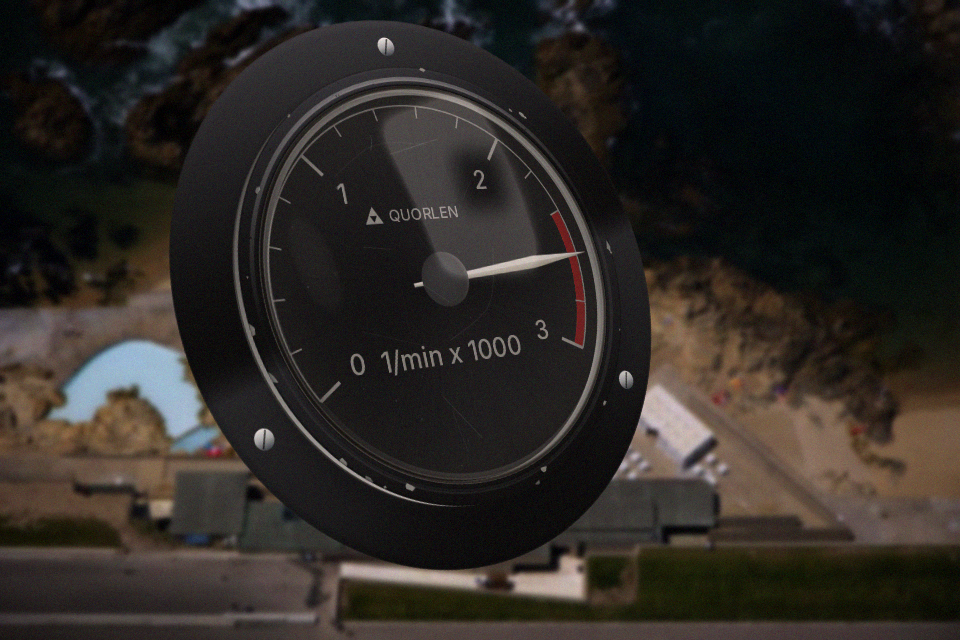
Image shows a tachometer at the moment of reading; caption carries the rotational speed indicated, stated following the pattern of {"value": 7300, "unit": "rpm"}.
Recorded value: {"value": 2600, "unit": "rpm"}
